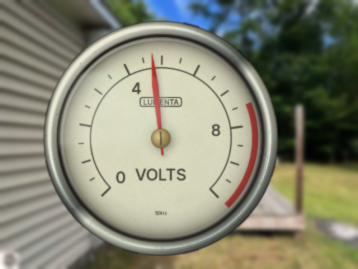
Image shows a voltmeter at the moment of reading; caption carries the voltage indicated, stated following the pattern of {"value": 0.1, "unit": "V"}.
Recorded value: {"value": 4.75, "unit": "V"}
